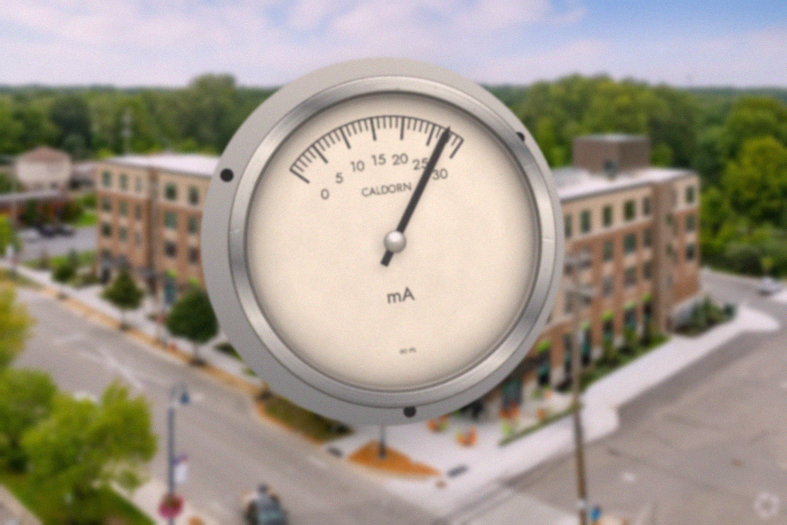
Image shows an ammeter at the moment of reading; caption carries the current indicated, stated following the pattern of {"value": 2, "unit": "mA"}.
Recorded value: {"value": 27, "unit": "mA"}
